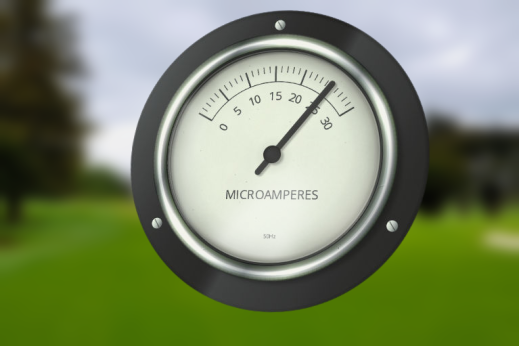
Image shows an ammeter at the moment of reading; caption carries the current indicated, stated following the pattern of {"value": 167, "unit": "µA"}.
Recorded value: {"value": 25, "unit": "µA"}
